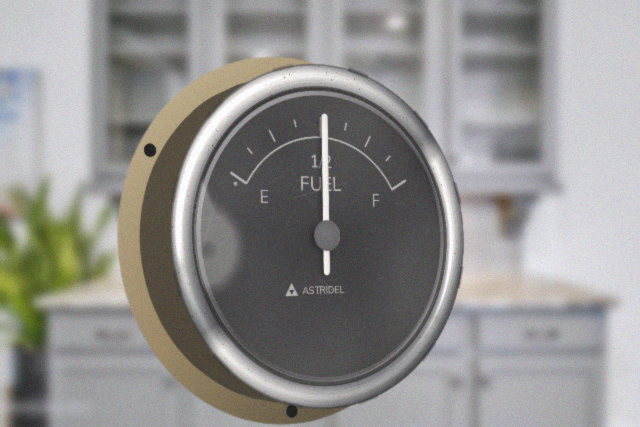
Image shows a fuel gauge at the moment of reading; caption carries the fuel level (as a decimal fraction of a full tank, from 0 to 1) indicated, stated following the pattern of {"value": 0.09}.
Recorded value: {"value": 0.5}
